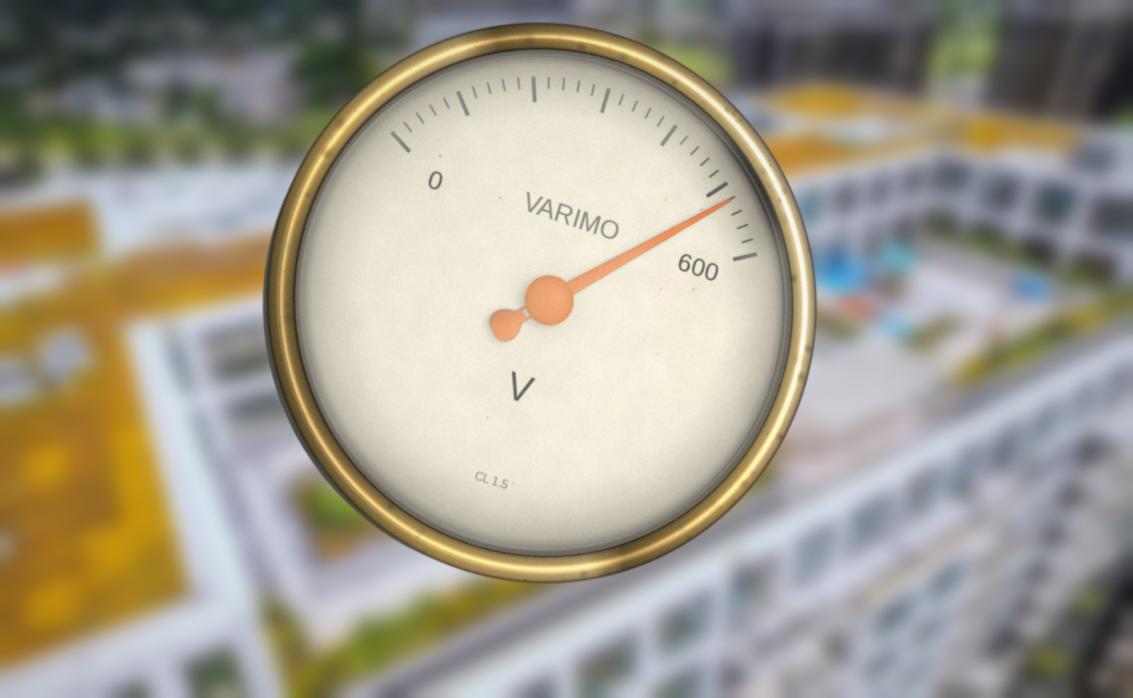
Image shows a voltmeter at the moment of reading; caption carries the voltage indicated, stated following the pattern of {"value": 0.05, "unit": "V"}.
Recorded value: {"value": 520, "unit": "V"}
